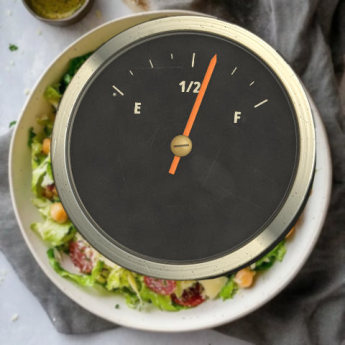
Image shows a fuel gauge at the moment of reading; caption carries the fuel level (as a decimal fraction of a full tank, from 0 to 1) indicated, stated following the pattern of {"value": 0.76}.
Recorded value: {"value": 0.625}
